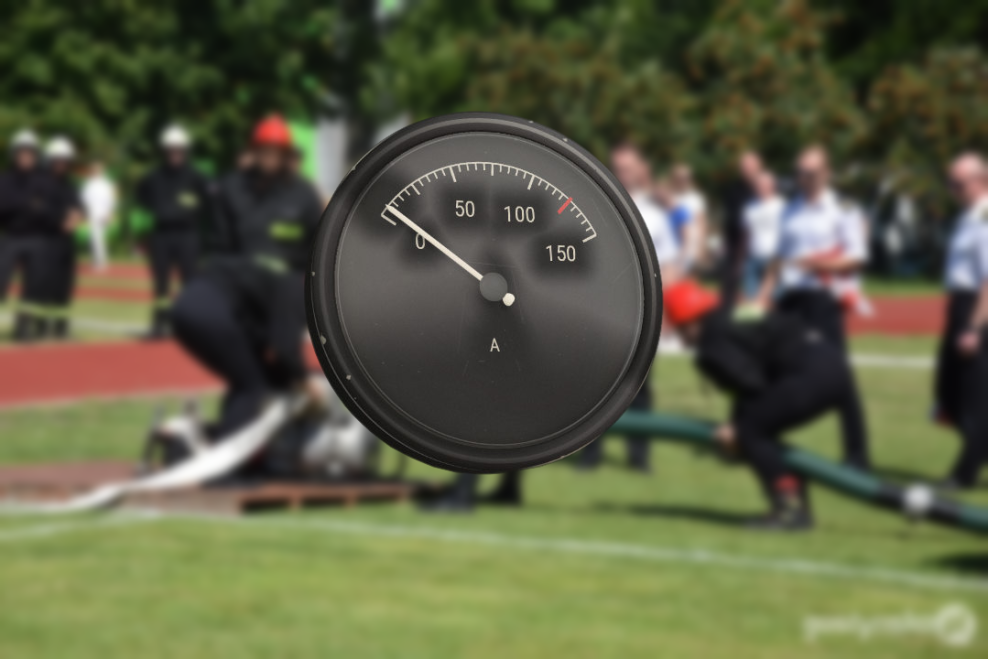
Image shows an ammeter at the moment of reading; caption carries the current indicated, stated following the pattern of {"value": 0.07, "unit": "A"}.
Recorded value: {"value": 5, "unit": "A"}
